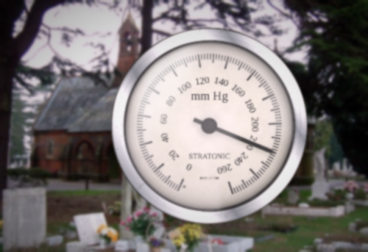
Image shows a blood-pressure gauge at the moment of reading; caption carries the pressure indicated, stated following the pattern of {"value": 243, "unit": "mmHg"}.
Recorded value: {"value": 220, "unit": "mmHg"}
